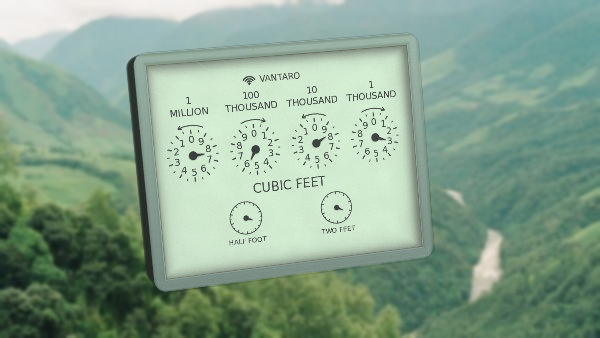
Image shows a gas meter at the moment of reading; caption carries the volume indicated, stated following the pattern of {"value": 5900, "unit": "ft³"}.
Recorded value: {"value": 758300, "unit": "ft³"}
